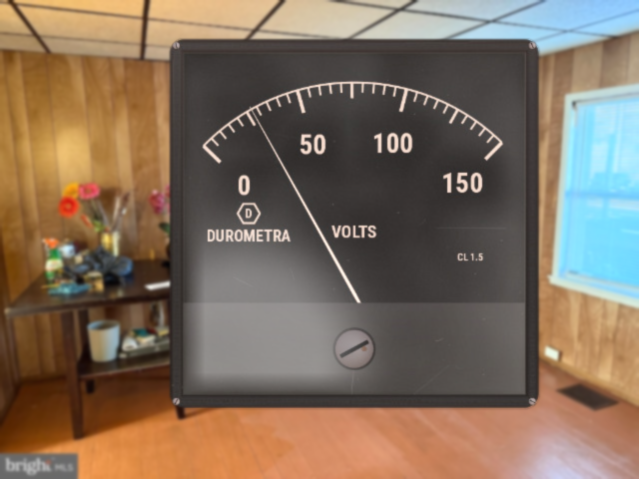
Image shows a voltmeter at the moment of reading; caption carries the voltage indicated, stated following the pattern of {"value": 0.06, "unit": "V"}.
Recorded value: {"value": 27.5, "unit": "V"}
